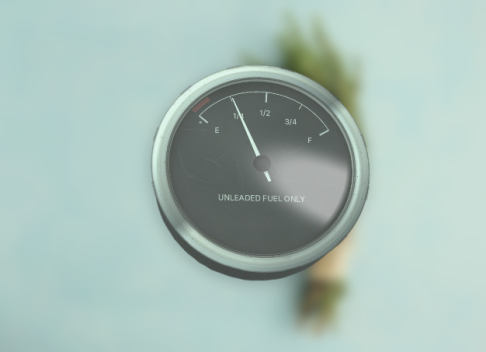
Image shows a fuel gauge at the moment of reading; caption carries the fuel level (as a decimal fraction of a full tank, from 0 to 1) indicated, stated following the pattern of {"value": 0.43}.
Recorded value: {"value": 0.25}
